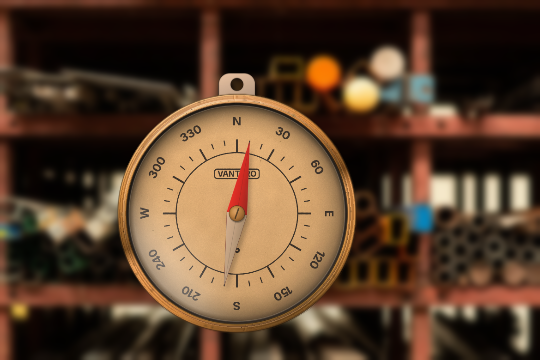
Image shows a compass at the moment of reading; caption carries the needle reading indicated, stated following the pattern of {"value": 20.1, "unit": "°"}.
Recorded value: {"value": 10, "unit": "°"}
